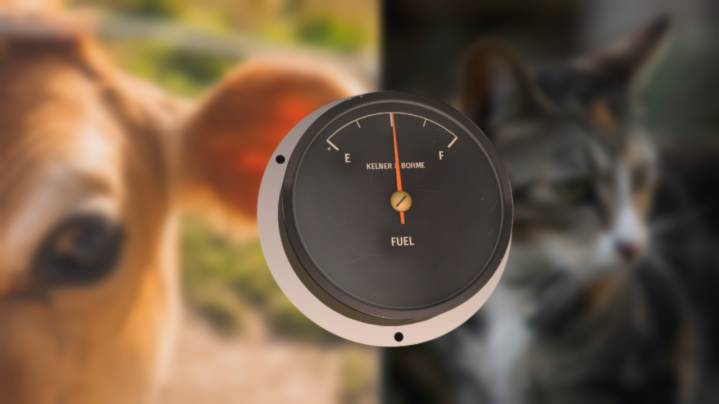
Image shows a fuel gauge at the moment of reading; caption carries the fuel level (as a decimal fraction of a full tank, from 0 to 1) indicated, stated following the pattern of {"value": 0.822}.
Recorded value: {"value": 0.5}
